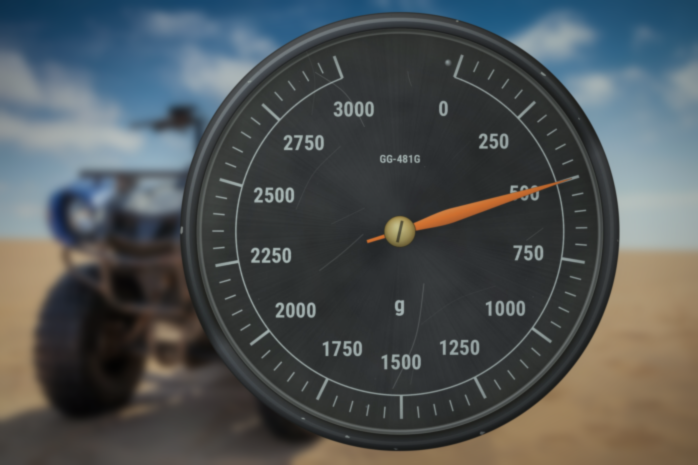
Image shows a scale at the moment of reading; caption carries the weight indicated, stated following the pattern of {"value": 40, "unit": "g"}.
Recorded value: {"value": 500, "unit": "g"}
